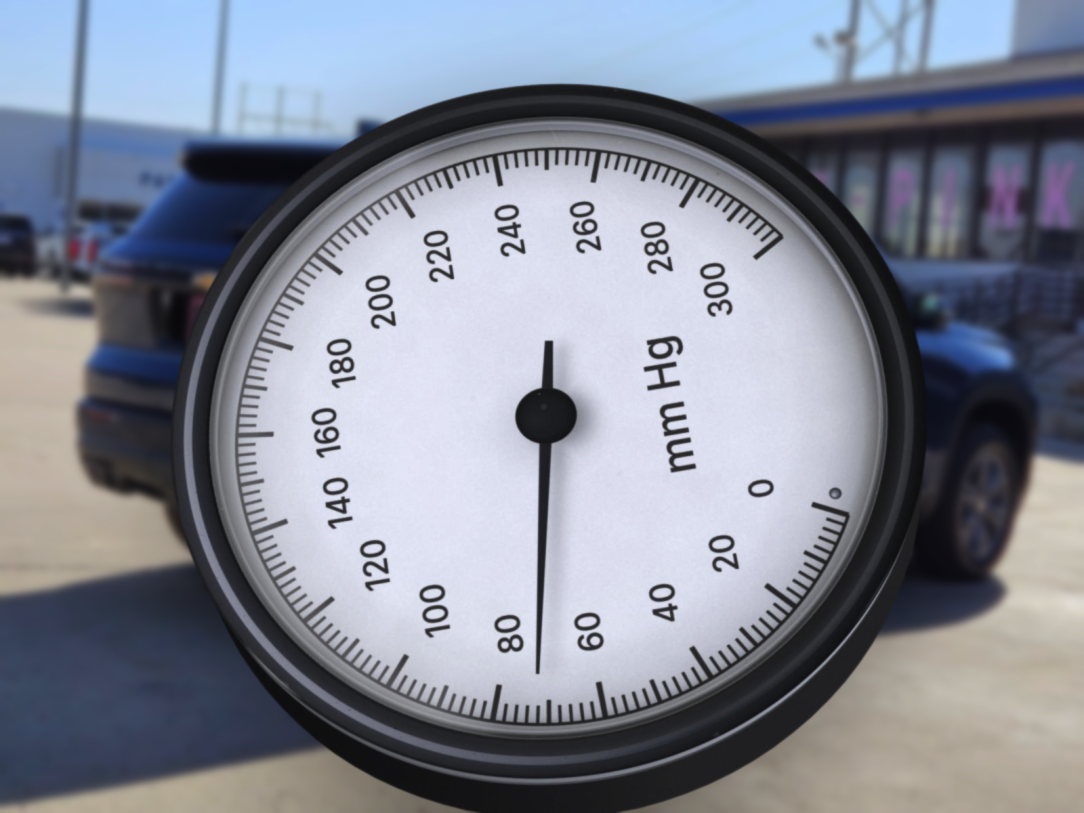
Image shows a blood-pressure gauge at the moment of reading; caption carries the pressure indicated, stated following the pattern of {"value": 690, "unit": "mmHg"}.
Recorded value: {"value": 72, "unit": "mmHg"}
